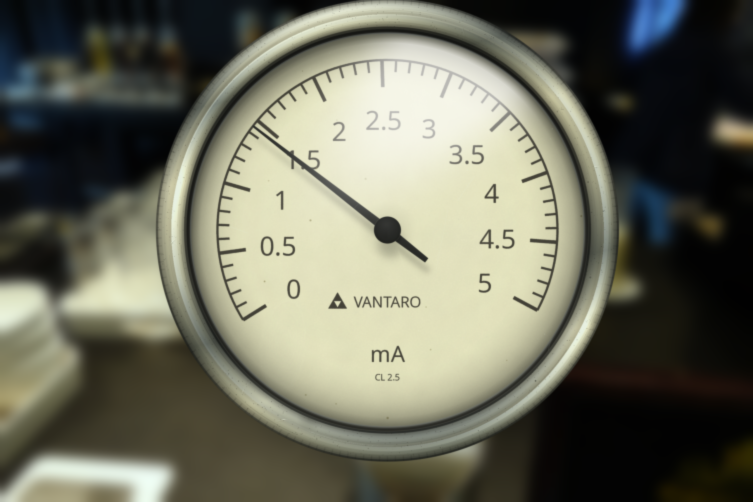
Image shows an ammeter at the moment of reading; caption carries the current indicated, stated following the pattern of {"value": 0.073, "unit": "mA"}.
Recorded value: {"value": 1.45, "unit": "mA"}
